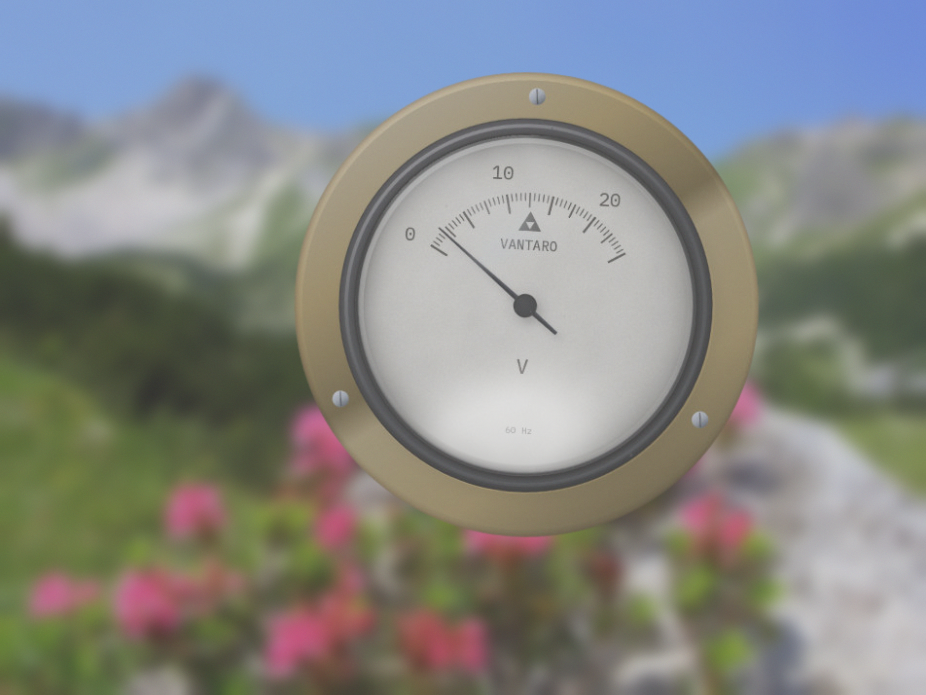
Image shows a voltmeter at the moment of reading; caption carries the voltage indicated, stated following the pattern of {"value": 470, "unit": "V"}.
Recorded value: {"value": 2, "unit": "V"}
